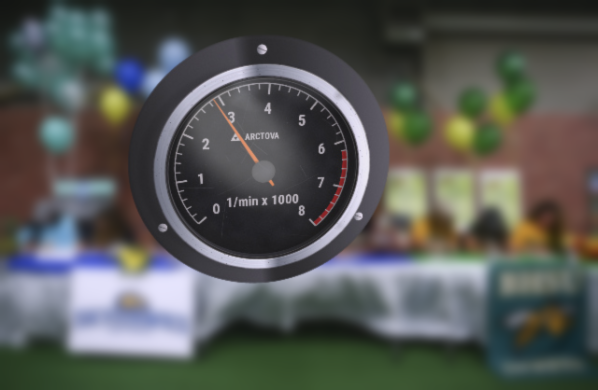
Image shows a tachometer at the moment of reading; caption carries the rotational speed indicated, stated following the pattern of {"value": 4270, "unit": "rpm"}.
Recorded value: {"value": 2900, "unit": "rpm"}
